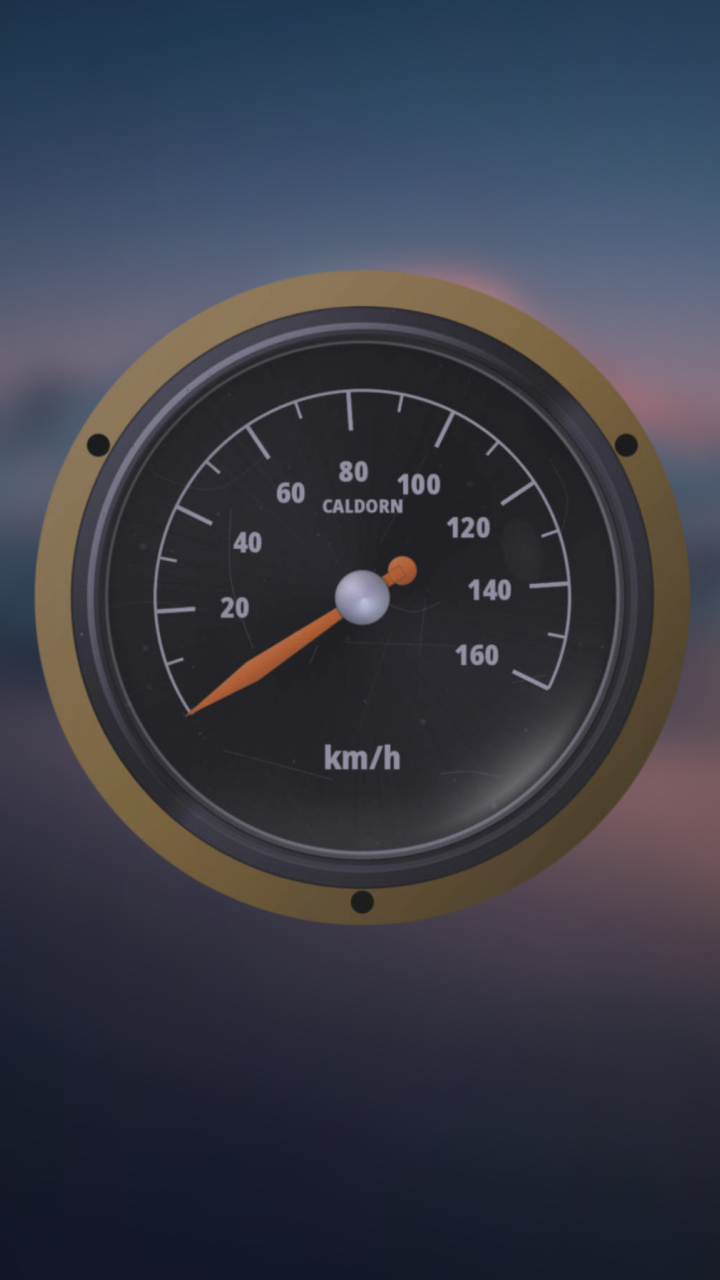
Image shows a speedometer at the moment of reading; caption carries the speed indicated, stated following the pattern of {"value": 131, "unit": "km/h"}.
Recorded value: {"value": 0, "unit": "km/h"}
